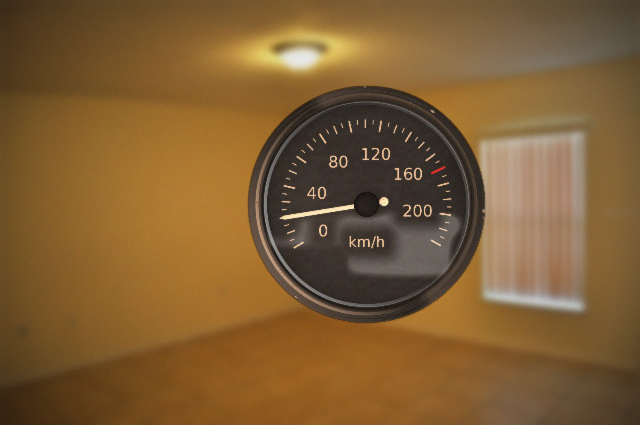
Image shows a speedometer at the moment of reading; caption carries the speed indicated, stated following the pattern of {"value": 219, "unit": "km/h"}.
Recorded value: {"value": 20, "unit": "km/h"}
